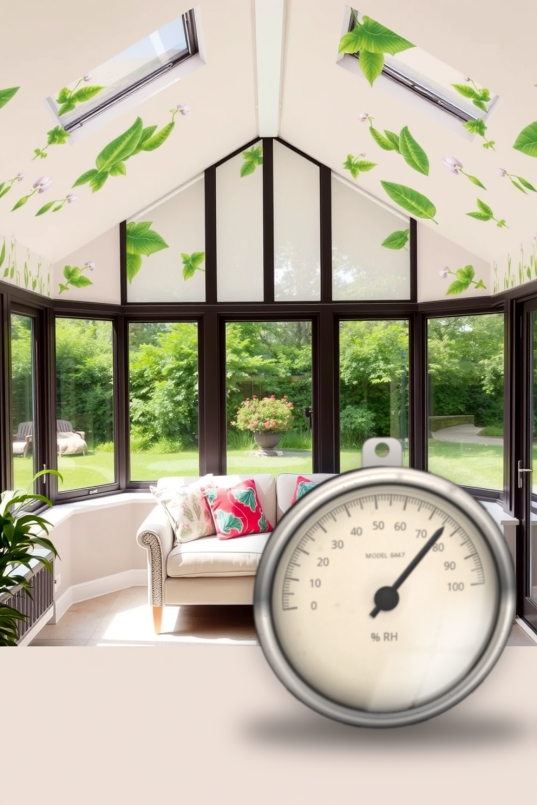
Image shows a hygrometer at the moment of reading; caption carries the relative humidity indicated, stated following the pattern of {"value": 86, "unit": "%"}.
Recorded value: {"value": 75, "unit": "%"}
